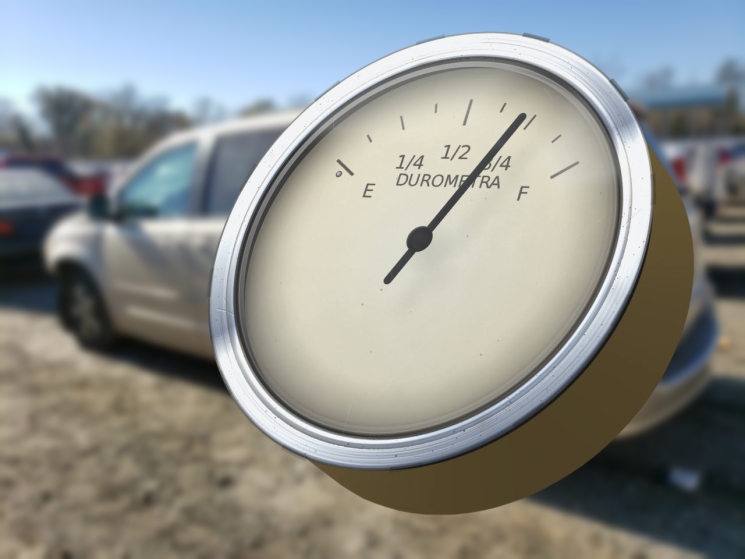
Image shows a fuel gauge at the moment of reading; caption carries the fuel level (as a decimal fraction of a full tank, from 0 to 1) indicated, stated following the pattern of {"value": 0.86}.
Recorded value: {"value": 0.75}
